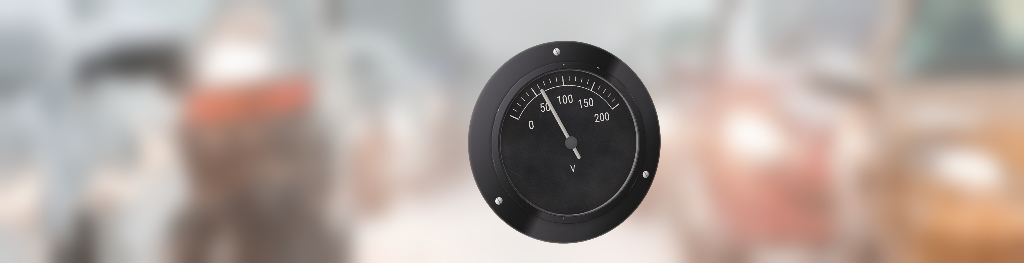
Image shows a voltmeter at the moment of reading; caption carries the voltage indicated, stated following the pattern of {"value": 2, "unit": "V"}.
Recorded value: {"value": 60, "unit": "V"}
